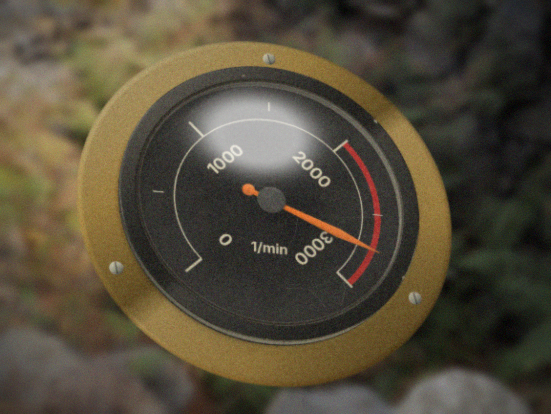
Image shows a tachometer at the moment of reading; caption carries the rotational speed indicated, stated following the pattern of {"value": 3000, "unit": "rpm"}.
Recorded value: {"value": 2750, "unit": "rpm"}
